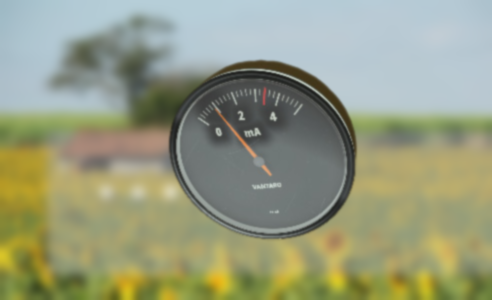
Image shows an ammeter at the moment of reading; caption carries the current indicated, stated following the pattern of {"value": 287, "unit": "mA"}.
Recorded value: {"value": 1, "unit": "mA"}
